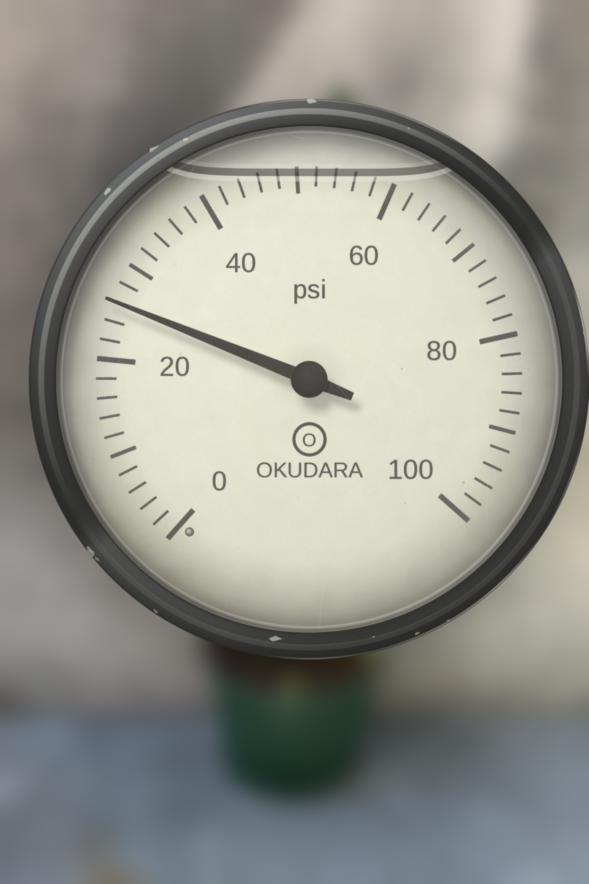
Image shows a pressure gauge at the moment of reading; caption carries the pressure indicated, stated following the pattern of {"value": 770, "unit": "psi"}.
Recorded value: {"value": 26, "unit": "psi"}
